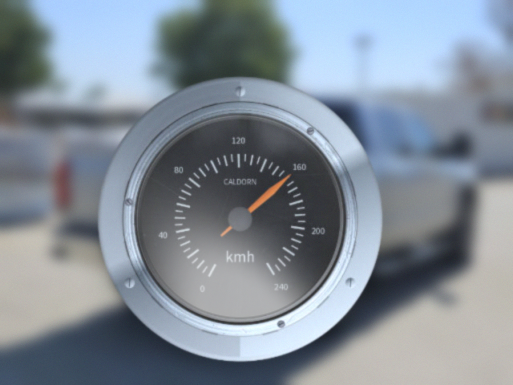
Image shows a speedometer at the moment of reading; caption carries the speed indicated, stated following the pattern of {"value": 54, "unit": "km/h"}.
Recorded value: {"value": 160, "unit": "km/h"}
